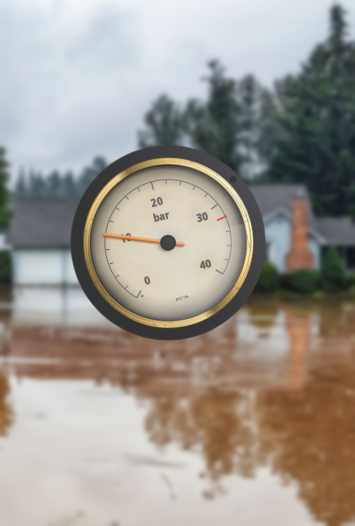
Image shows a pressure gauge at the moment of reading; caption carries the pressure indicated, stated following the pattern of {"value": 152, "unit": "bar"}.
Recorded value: {"value": 10, "unit": "bar"}
